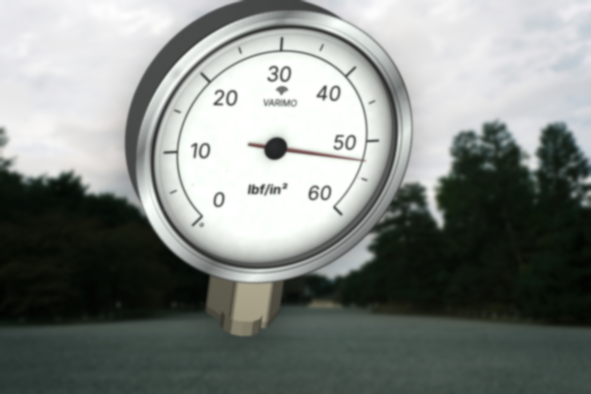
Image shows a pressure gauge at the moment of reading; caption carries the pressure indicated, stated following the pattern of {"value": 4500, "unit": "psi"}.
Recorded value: {"value": 52.5, "unit": "psi"}
